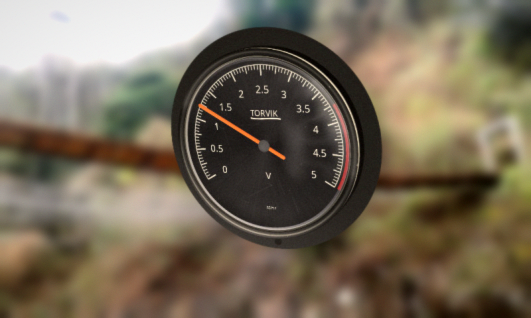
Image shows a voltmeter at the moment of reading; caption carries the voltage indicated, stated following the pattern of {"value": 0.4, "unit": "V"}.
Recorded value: {"value": 1.25, "unit": "V"}
